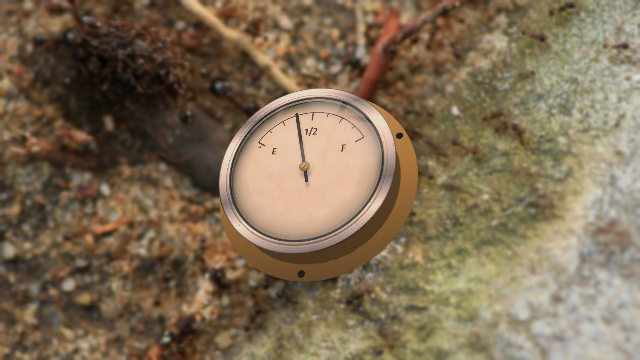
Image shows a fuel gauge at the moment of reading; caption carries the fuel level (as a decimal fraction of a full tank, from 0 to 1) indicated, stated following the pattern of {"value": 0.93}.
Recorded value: {"value": 0.375}
